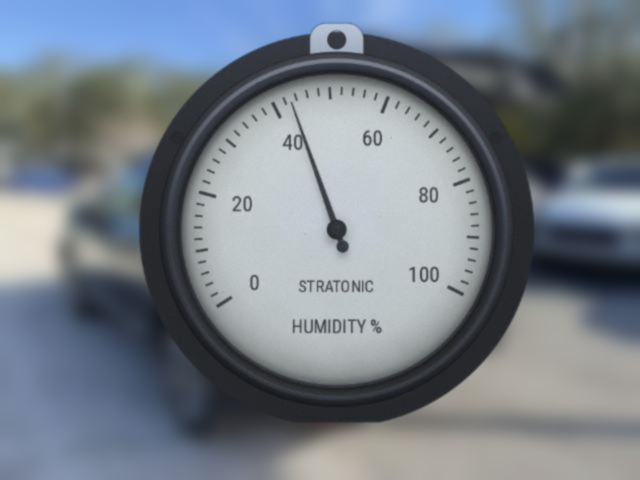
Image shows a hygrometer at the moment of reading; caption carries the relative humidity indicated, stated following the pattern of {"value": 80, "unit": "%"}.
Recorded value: {"value": 43, "unit": "%"}
